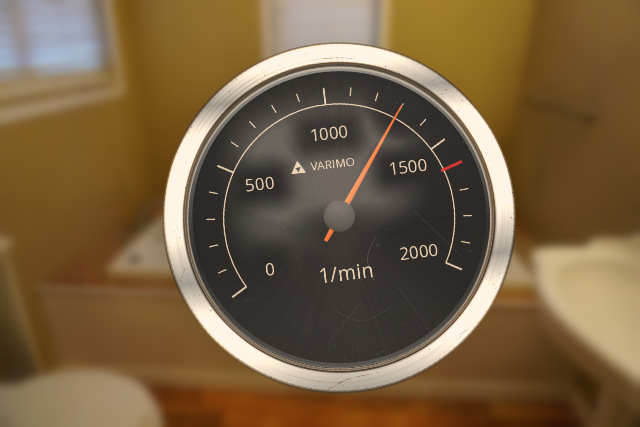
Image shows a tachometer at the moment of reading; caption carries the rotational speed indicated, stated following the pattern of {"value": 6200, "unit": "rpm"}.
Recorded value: {"value": 1300, "unit": "rpm"}
